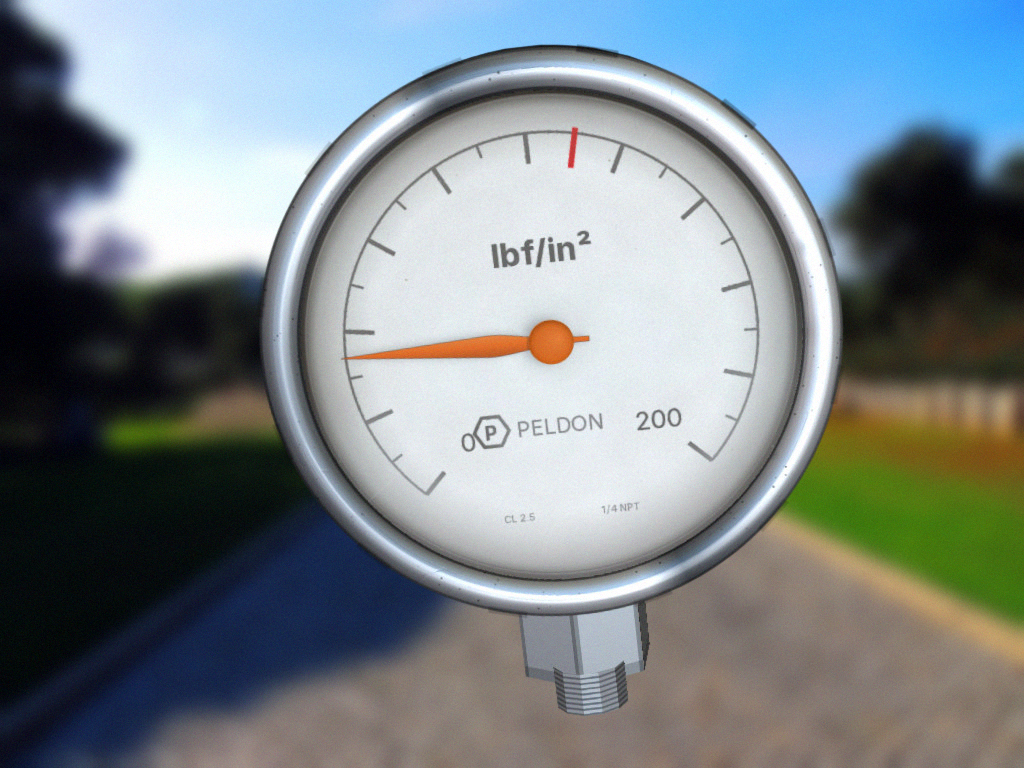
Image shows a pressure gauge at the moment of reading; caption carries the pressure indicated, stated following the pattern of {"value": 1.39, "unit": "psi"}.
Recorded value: {"value": 35, "unit": "psi"}
